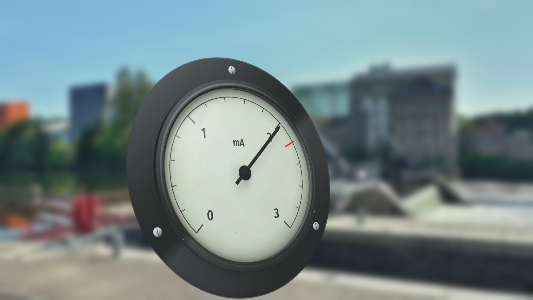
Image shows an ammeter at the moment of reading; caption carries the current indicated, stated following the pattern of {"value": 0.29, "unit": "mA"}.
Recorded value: {"value": 2, "unit": "mA"}
